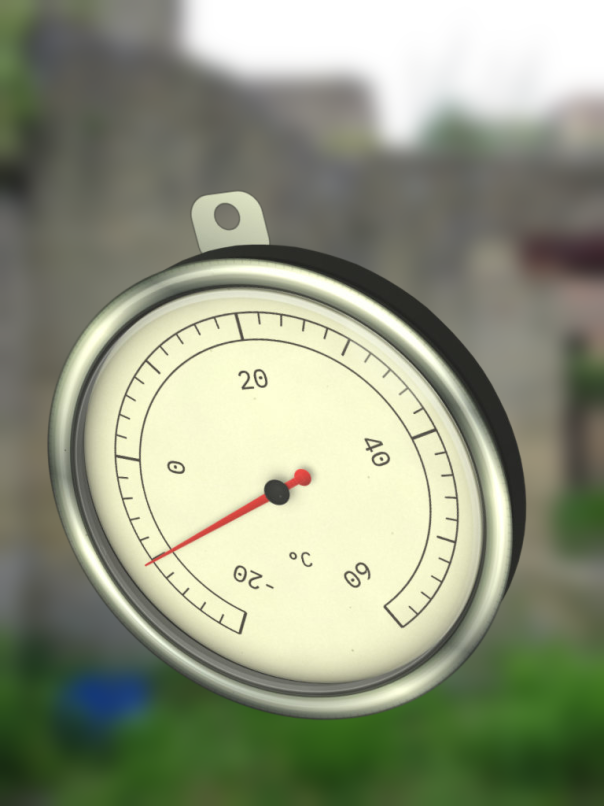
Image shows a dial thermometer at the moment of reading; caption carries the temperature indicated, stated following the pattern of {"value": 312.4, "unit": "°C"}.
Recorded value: {"value": -10, "unit": "°C"}
